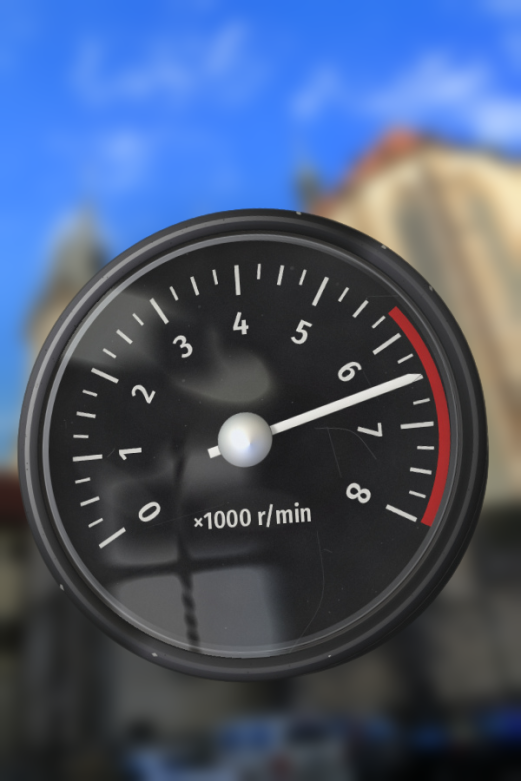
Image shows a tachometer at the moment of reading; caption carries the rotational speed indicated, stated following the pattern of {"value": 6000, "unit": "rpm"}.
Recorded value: {"value": 6500, "unit": "rpm"}
